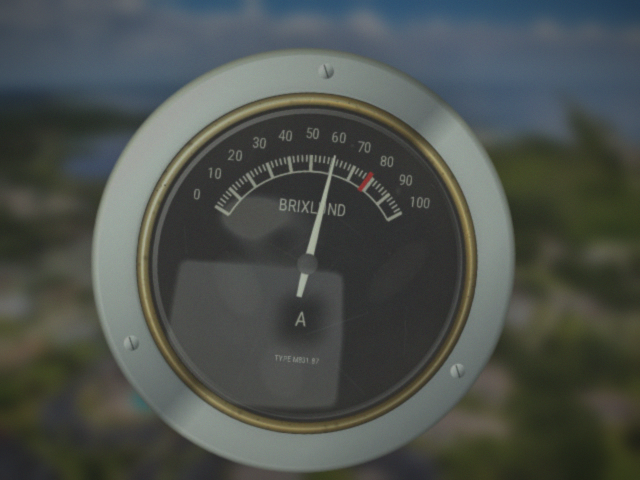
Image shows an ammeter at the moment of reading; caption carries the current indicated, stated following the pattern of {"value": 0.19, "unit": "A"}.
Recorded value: {"value": 60, "unit": "A"}
